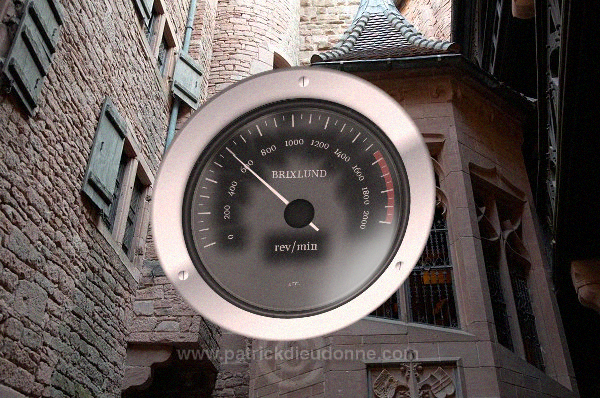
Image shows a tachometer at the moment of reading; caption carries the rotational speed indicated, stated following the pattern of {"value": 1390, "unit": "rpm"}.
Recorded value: {"value": 600, "unit": "rpm"}
